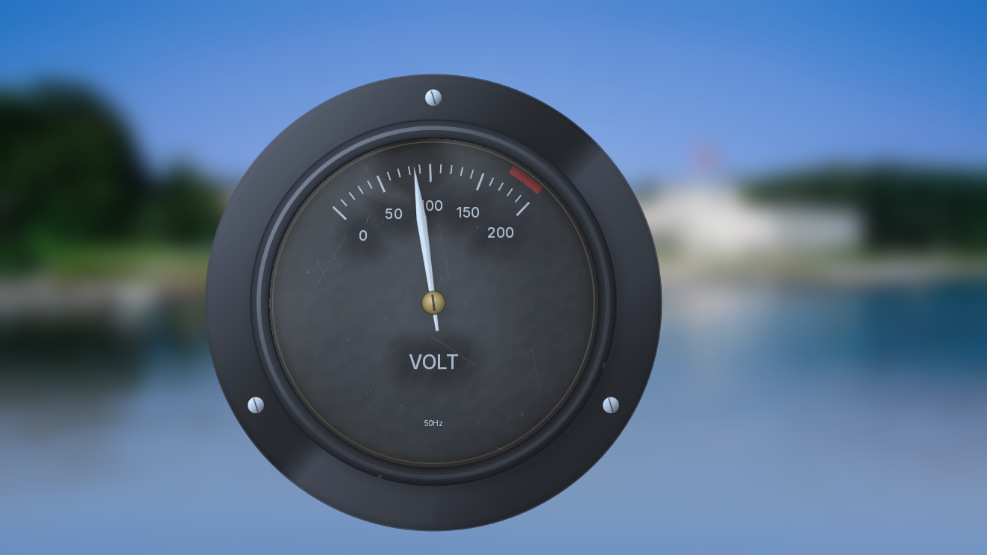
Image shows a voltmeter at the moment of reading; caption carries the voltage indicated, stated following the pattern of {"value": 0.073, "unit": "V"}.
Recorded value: {"value": 85, "unit": "V"}
